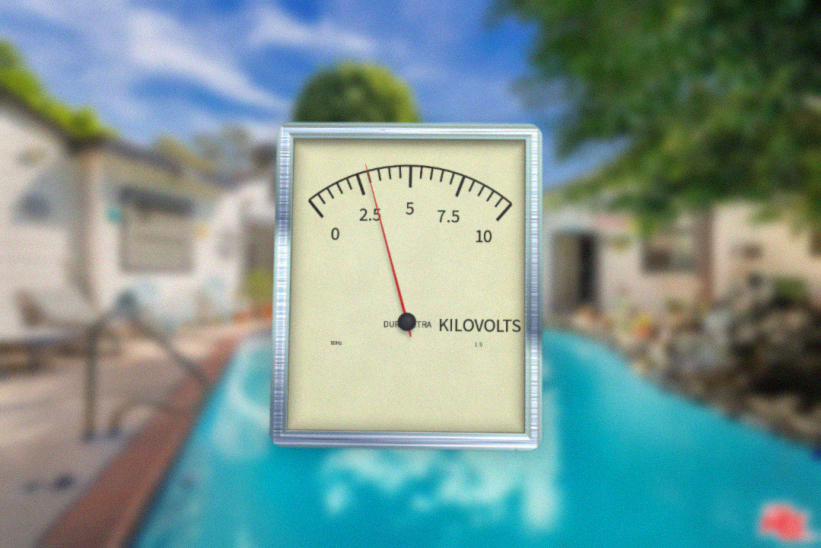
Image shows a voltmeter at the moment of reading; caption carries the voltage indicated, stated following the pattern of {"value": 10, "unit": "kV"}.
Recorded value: {"value": 3, "unit": "kV"}
